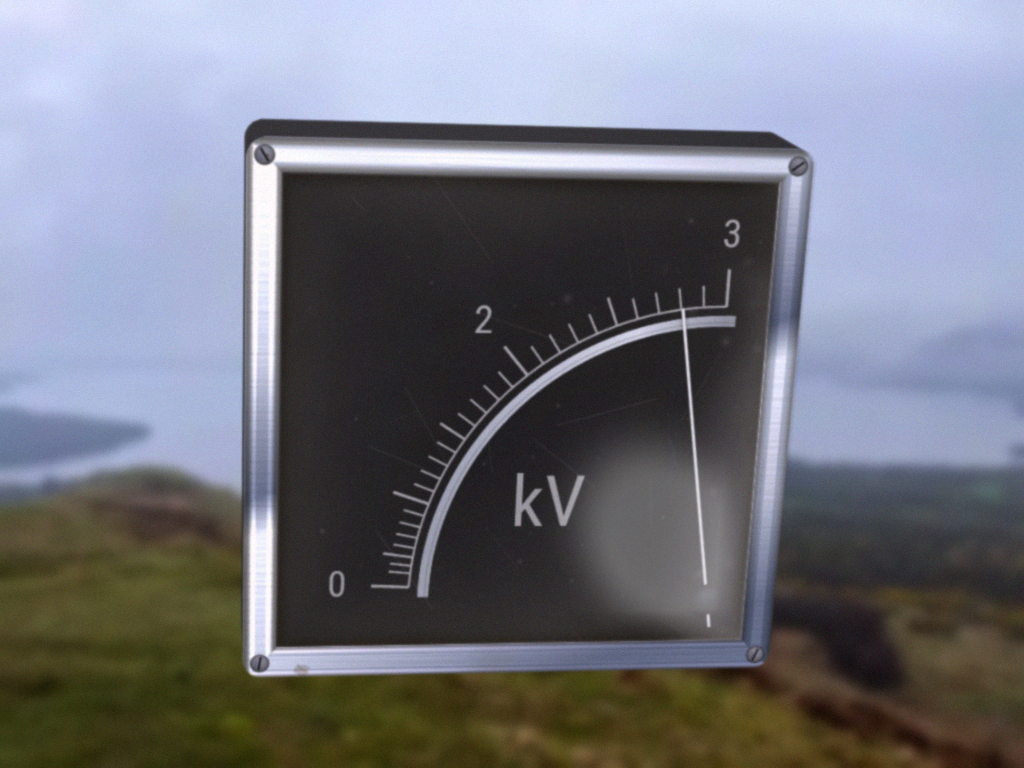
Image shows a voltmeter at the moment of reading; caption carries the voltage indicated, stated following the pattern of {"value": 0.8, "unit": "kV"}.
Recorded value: {"value": 2.8, "unit": "kV"}
